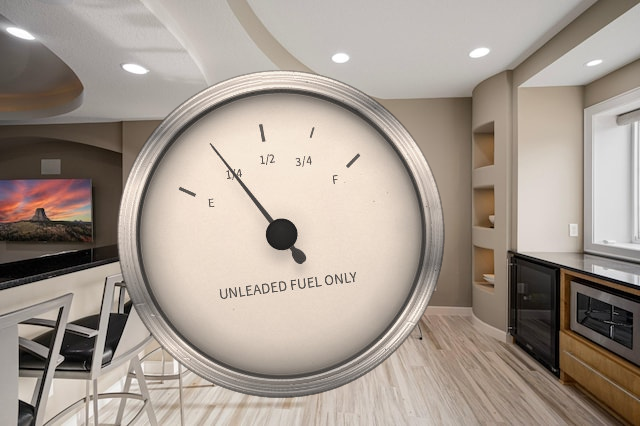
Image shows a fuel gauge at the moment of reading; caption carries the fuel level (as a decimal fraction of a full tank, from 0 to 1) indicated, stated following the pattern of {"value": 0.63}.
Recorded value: {"value": 0.25}
